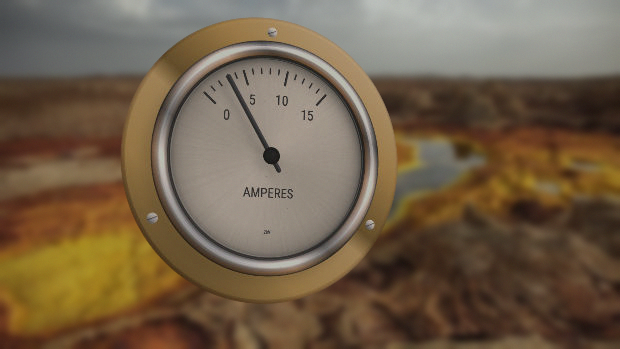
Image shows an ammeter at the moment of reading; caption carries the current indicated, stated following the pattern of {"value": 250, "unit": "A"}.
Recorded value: {"value": 3, "unit": "A"}
